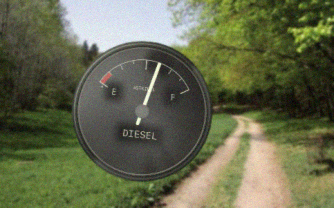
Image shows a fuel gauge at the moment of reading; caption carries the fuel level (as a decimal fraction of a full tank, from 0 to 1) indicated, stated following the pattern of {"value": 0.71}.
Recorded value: {"value": 0.625}
